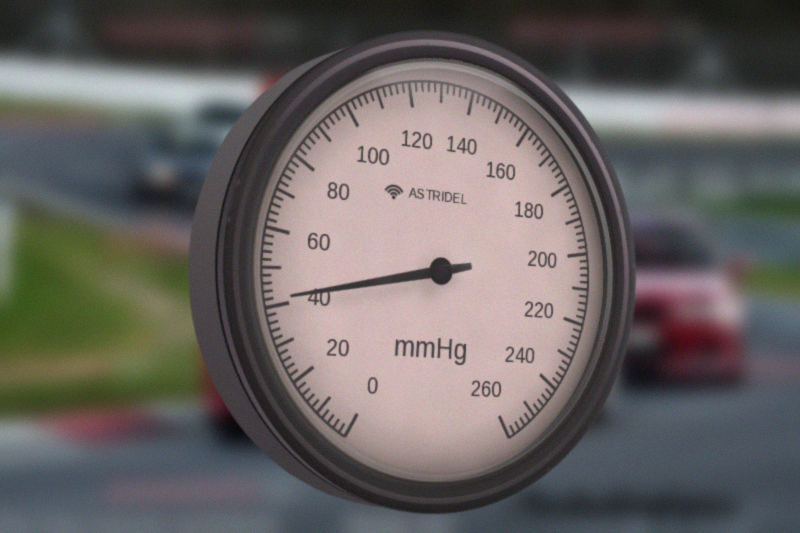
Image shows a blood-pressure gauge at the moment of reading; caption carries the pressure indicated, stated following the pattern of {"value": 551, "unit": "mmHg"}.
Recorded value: {"value": 42, "unit": "mmHg"}
